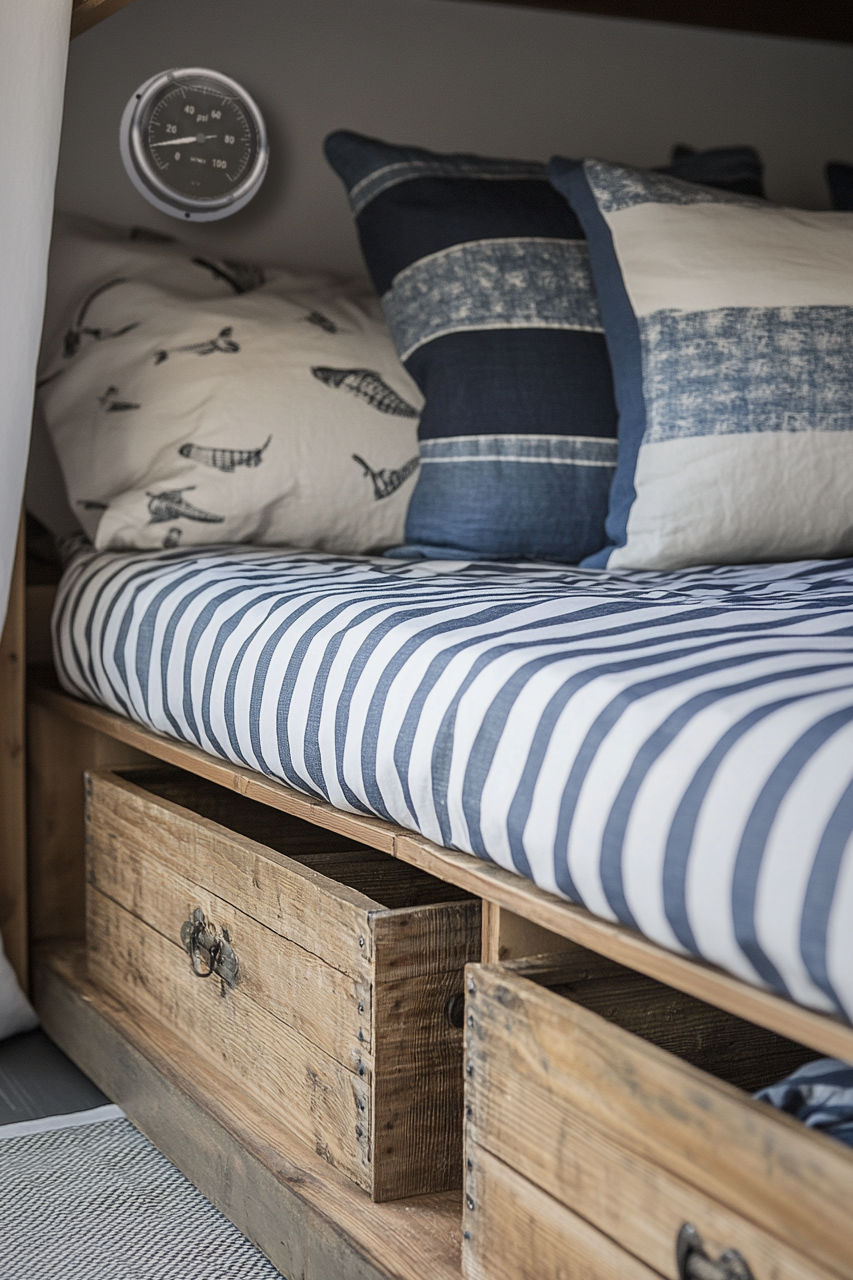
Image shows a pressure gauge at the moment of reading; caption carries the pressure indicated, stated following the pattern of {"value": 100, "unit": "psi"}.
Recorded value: {"value": 10, "unit": "psi"}
